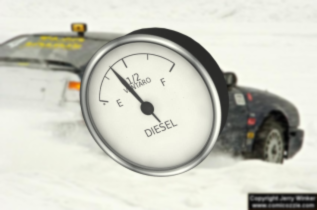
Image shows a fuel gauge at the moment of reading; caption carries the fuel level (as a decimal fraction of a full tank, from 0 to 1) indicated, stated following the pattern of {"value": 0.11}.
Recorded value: {"value": 0.375}
